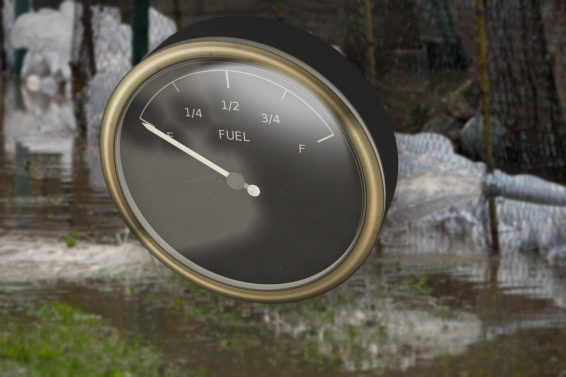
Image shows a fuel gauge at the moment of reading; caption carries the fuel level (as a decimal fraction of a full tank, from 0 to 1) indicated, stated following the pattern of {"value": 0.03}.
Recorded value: {"value": 0}
